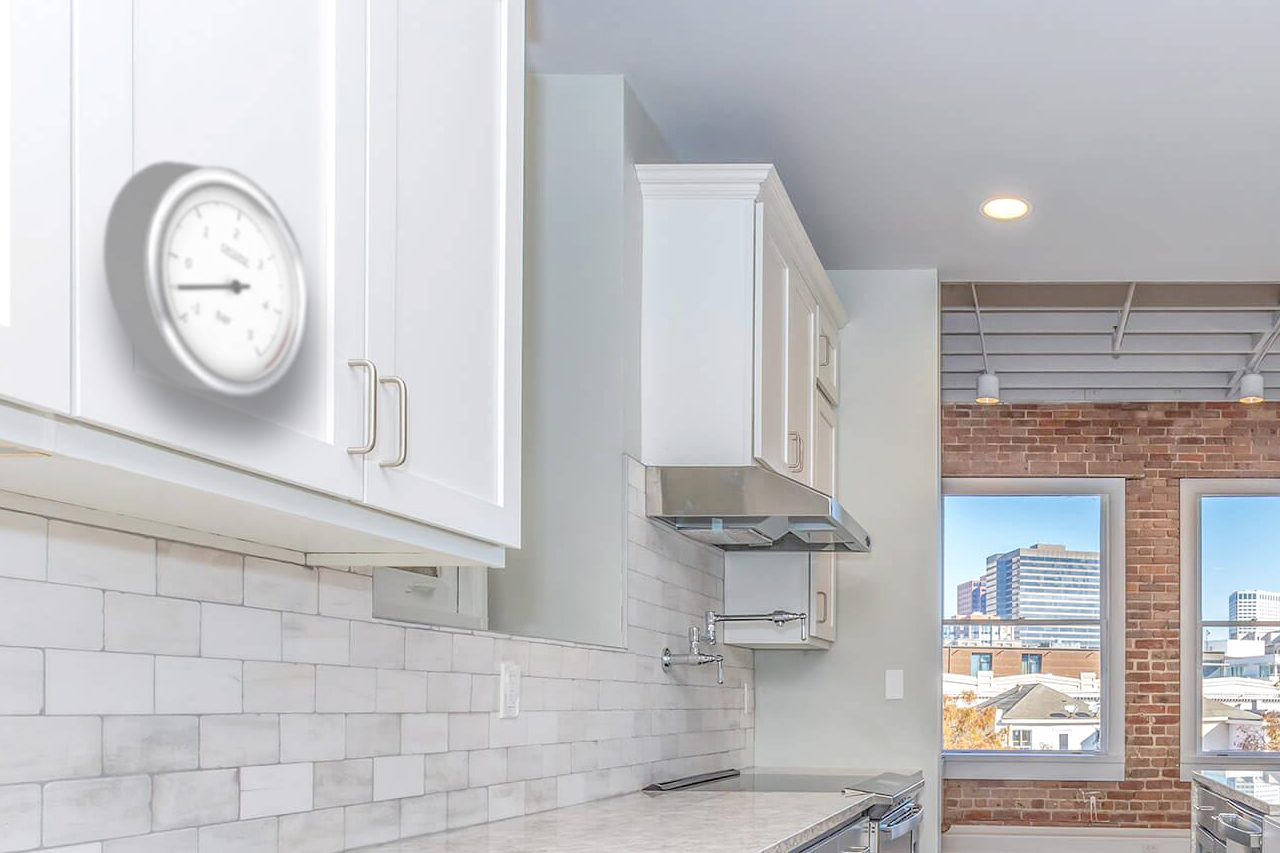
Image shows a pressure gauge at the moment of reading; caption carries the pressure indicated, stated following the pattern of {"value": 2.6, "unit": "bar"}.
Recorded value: {"value": -0.5, "unit": "bar"}
